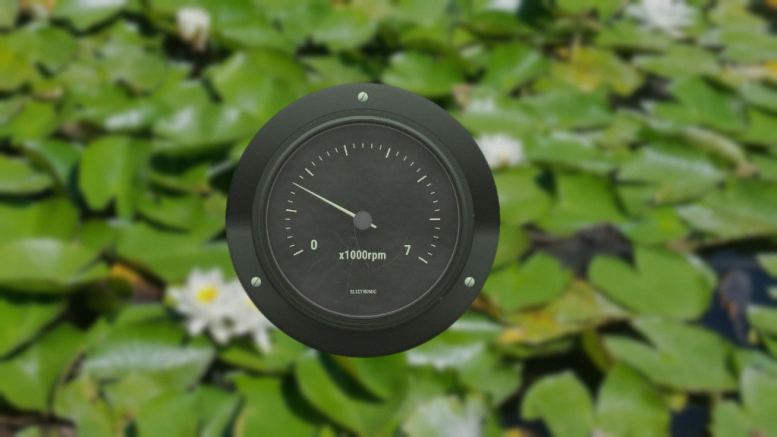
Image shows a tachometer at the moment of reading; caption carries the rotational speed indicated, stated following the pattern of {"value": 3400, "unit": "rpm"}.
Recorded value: {"value": 1600, "unit": "rpm"}
